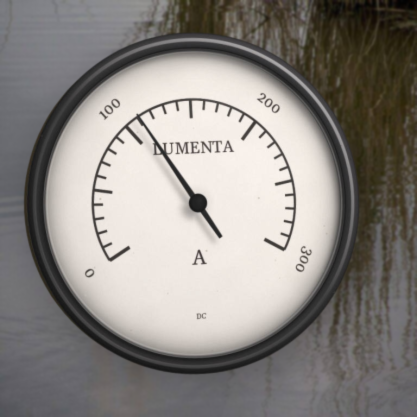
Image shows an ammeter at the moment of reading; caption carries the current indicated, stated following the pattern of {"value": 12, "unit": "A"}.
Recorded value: {"value": 110, "unit": "A"}
